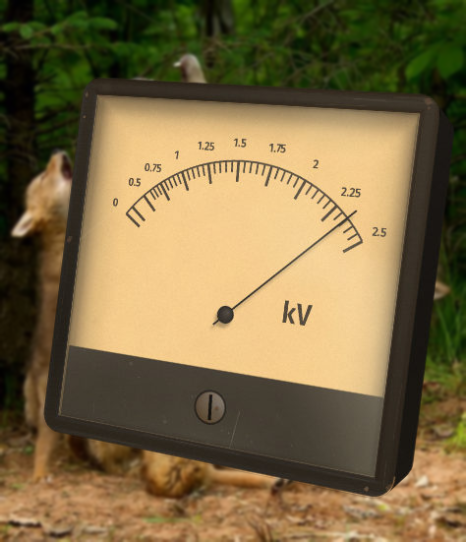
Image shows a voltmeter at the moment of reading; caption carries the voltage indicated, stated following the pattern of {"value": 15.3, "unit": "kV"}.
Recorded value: {"value": 2.35, "unit": "kV"}
